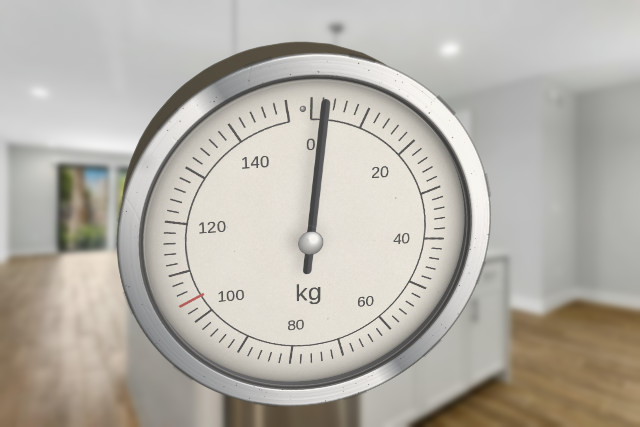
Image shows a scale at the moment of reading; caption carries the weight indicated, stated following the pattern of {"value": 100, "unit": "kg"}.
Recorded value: {"value": 2, "unit": "kg"}
